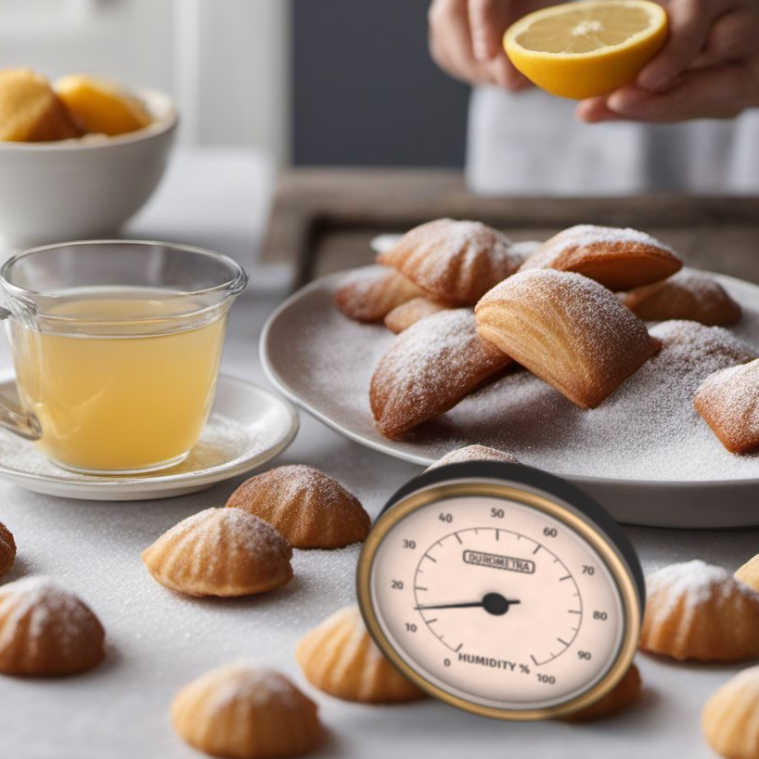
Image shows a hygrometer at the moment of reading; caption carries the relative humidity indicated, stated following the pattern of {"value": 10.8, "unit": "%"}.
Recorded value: {"value": 15, "unit": "%"}
